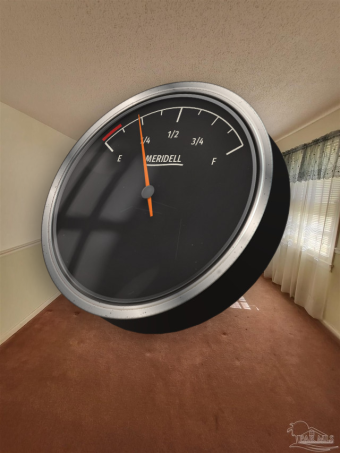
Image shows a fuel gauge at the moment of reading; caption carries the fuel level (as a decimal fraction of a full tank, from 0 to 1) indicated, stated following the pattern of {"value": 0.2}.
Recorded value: {"value": 0.25}
